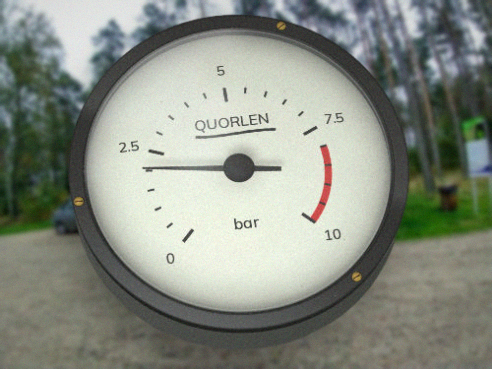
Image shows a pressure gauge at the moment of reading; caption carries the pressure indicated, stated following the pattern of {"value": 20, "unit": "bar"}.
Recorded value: {"value": 2, "unit": "bar"}
